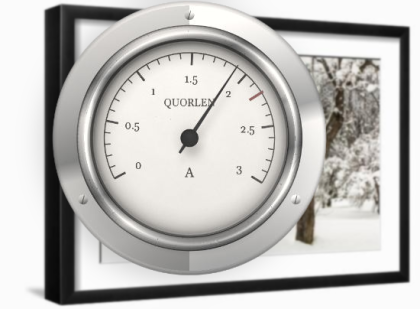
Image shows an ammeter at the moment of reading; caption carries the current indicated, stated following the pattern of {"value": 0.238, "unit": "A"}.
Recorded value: {"value": 1.9, "unit": "A"}
